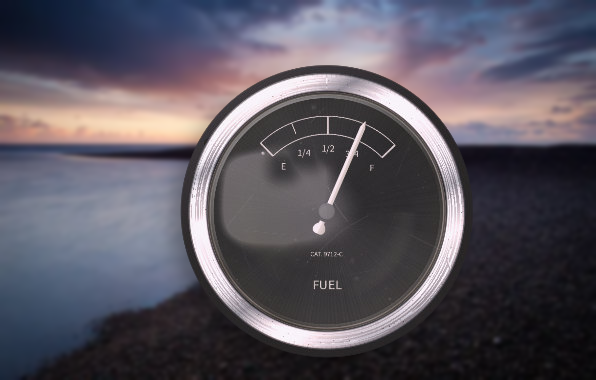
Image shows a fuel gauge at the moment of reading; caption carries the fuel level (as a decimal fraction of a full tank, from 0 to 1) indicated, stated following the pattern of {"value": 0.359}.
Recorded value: {"value": 0.75}
